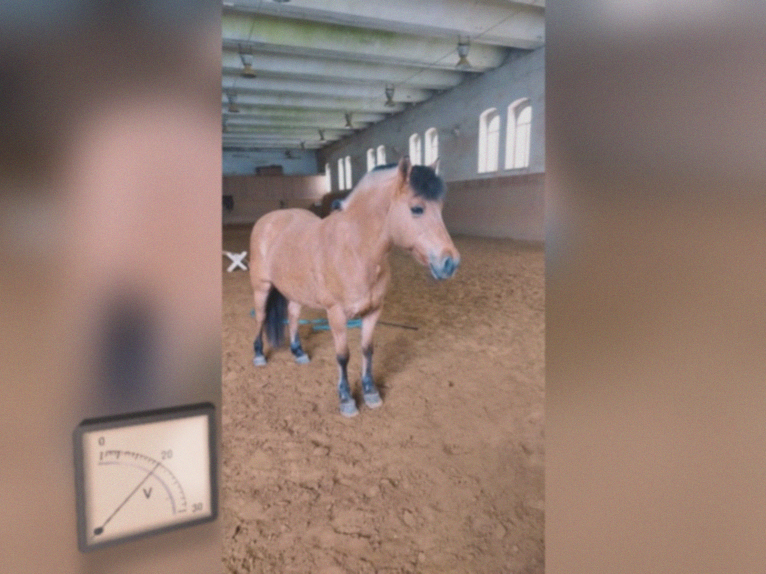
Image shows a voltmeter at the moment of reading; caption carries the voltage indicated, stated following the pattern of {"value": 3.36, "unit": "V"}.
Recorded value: {"value": 20, "unit": "V"}
